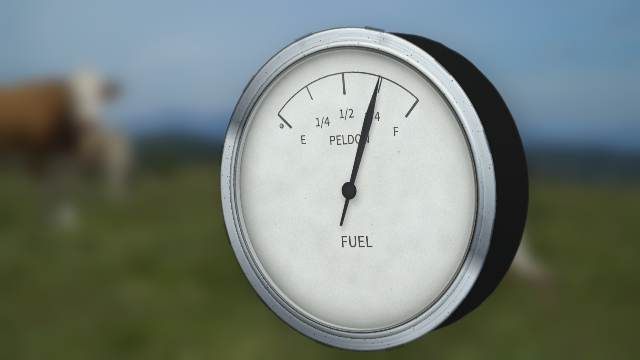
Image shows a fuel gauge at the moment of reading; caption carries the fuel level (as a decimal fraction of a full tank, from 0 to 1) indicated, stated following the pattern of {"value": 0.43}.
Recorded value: {"value": 0.75}
